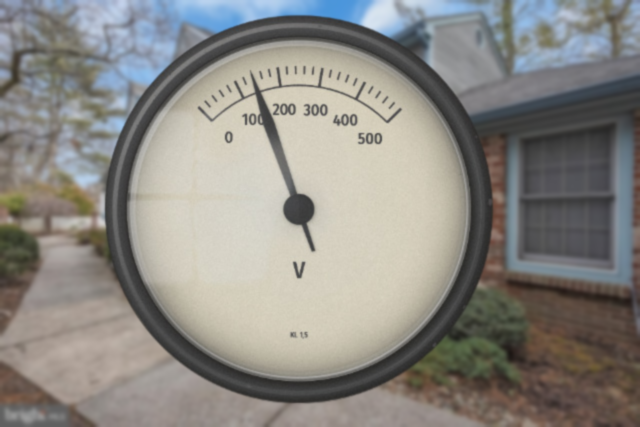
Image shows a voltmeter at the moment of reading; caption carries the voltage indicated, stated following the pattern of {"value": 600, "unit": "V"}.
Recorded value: {"value": 140, "unit": "V"}
